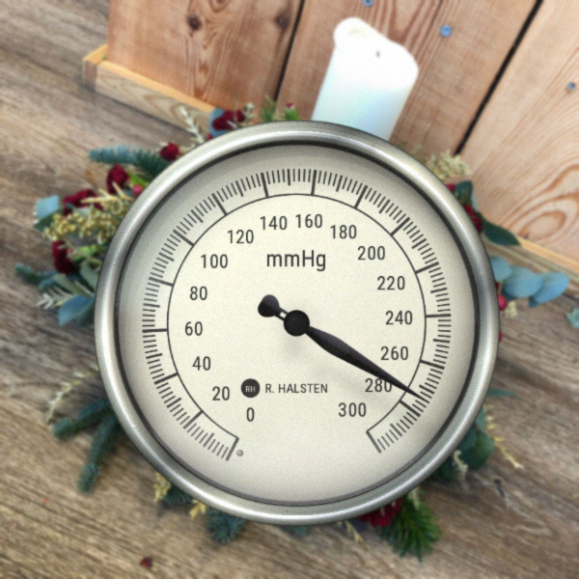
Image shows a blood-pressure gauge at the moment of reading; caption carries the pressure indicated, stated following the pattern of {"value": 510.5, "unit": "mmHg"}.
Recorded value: {"value": 274, "unit": "mmHg"}
